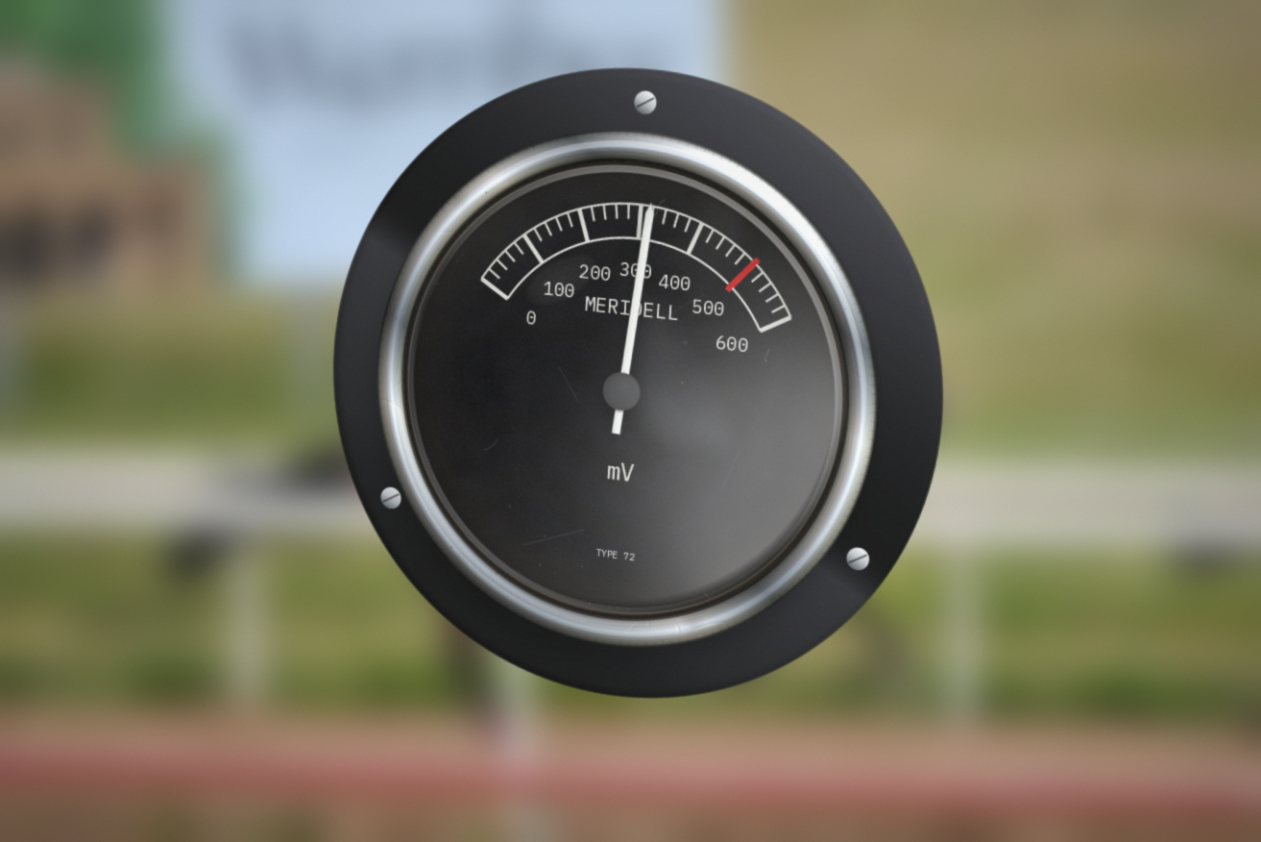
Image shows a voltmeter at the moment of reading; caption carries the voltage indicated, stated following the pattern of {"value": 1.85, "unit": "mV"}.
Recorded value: {"value": 320, "unit": "mV"}
